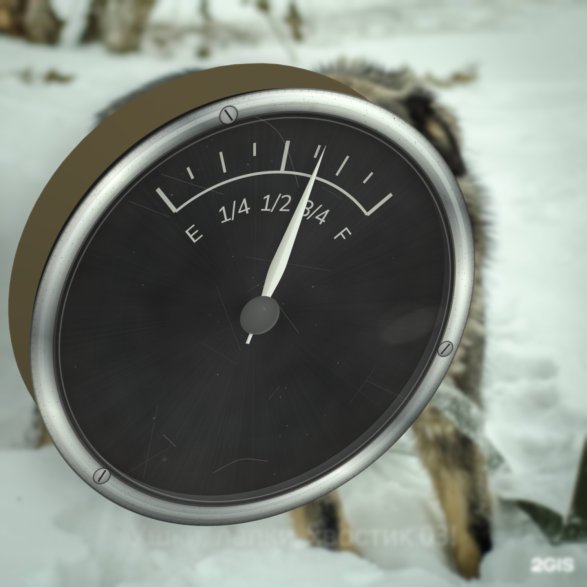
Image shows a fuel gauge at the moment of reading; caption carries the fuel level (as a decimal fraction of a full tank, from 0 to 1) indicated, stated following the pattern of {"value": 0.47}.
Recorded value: {"value": 0.625}
